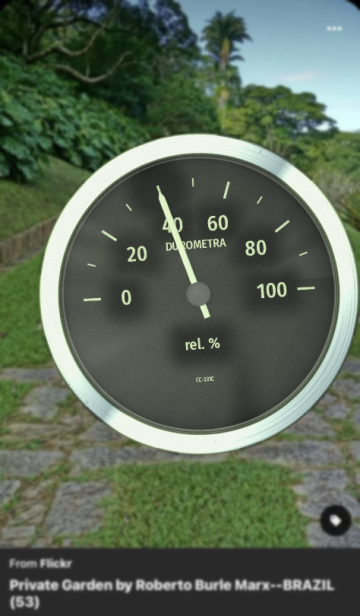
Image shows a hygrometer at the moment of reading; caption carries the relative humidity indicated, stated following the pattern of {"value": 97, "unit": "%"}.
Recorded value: {"value": 40, "unit": "%"}
